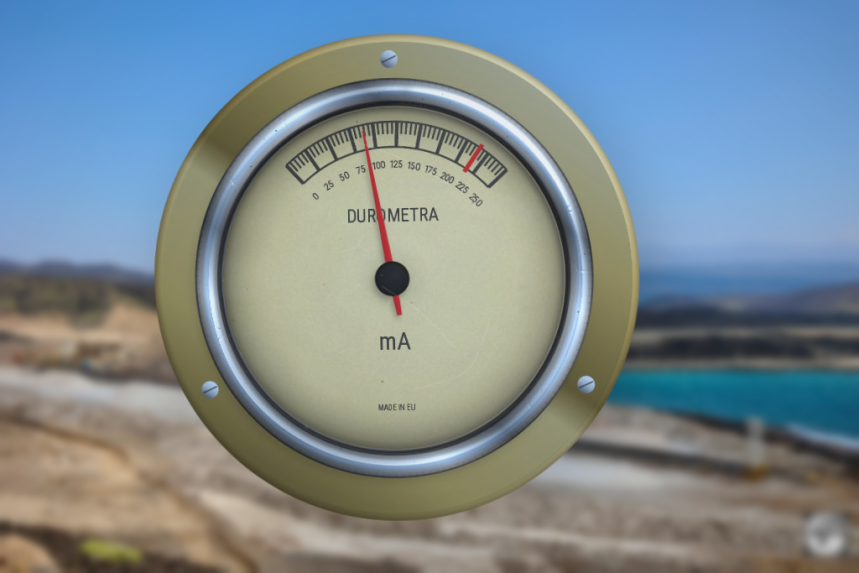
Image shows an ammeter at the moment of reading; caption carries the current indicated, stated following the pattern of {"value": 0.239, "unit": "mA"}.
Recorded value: {"value": 90, "unit": "mA"}
